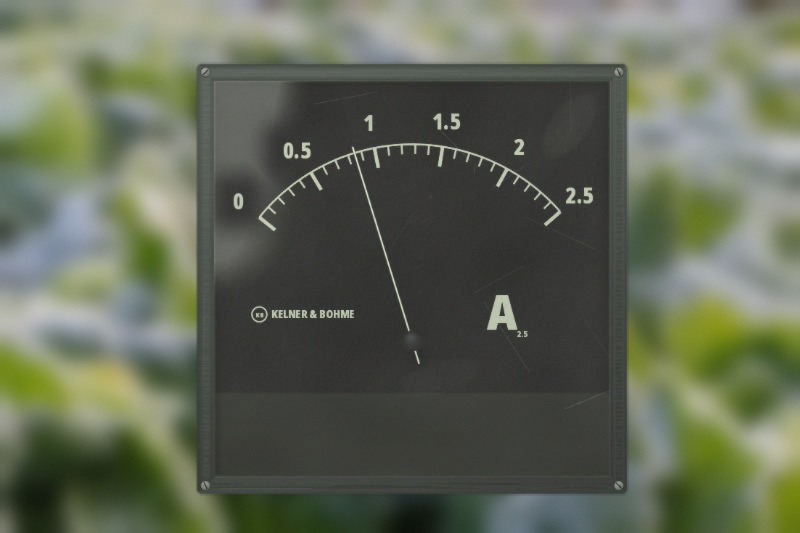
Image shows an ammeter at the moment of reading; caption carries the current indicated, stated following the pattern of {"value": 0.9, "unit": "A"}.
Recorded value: {"value": 0.85, "unit": "A"}
